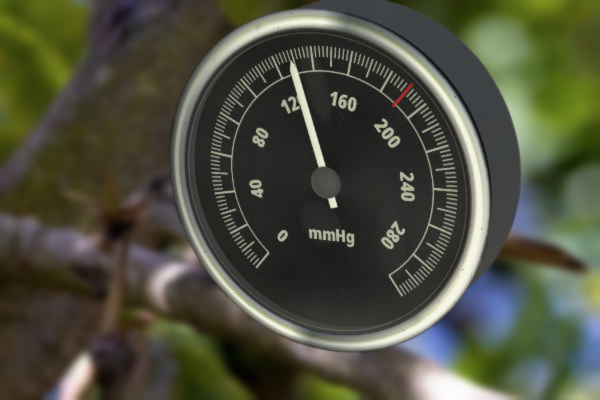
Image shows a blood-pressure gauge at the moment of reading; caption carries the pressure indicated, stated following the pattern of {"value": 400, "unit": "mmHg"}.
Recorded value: {"value": 130, "unit": "mmHg"}
